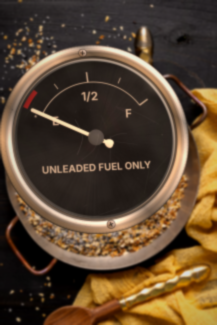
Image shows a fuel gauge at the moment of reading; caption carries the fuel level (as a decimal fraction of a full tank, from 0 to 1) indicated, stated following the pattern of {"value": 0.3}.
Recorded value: {"value": 0}
